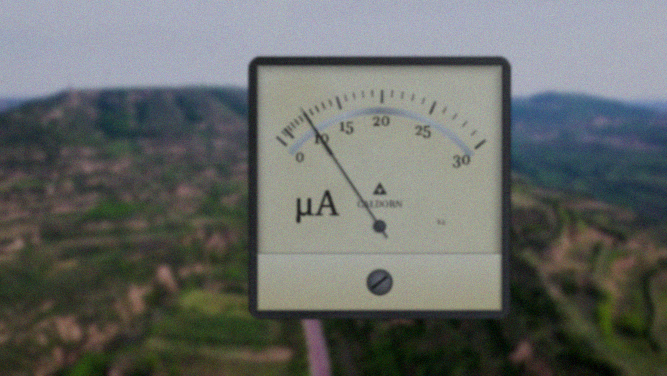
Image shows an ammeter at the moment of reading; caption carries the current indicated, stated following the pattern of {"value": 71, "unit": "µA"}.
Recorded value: {"value": 10, "unit": "µA"}
